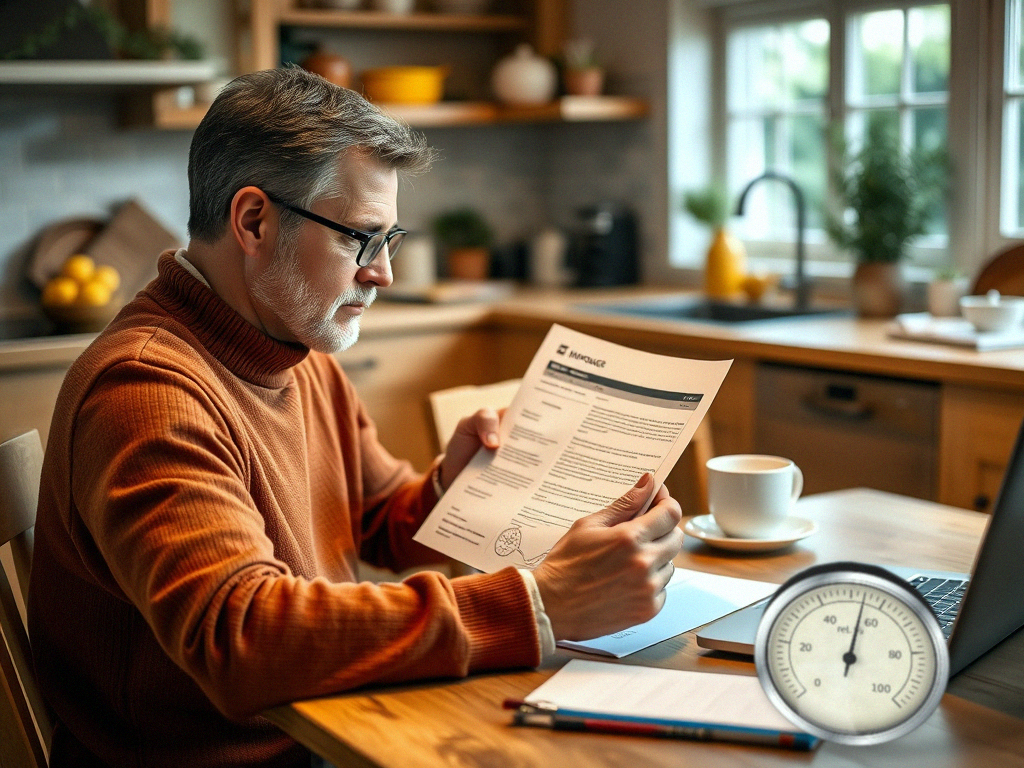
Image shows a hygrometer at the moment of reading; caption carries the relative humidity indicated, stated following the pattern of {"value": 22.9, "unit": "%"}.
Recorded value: {"value": 54, "unit": "%"}
